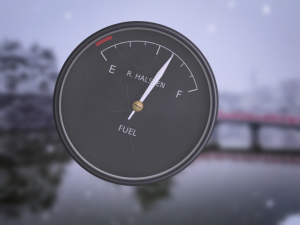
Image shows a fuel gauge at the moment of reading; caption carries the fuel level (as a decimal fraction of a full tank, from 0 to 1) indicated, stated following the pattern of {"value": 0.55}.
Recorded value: {"value": 0.625}
